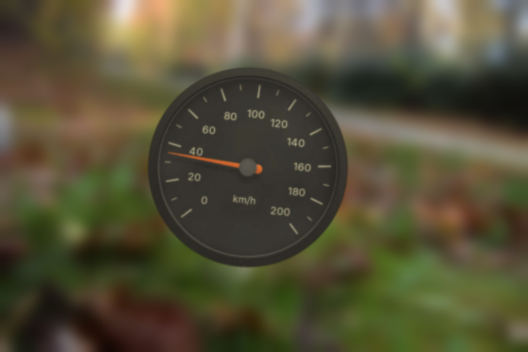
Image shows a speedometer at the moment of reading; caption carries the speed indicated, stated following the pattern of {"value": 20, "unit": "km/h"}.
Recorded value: {"value": 35, "unit": "km/h"}
